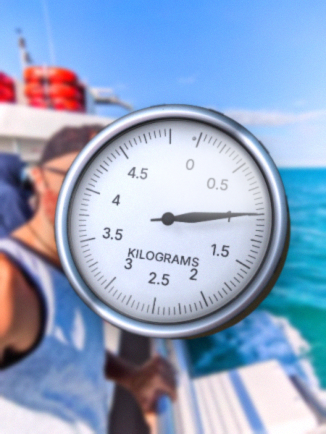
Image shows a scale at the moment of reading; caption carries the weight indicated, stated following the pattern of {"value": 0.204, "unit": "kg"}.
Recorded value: {"value": 1, "unit": "kg"}
